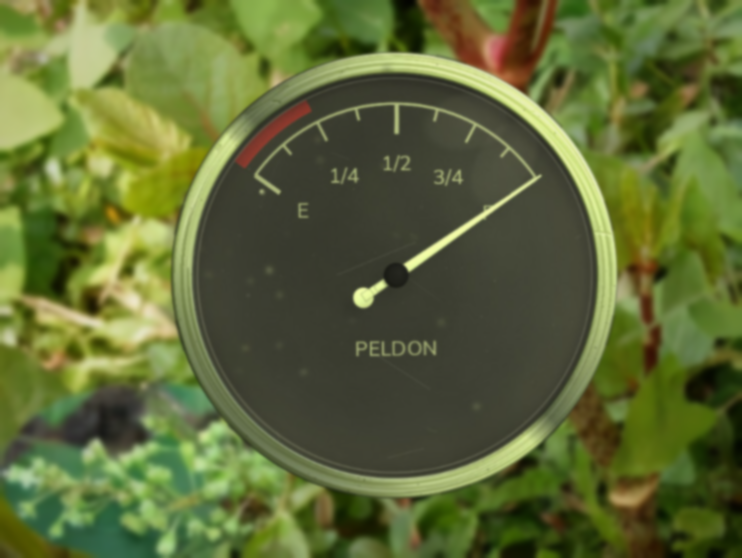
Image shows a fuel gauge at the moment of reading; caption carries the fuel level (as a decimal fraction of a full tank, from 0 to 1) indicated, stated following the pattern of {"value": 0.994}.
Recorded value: {"value": 1}
